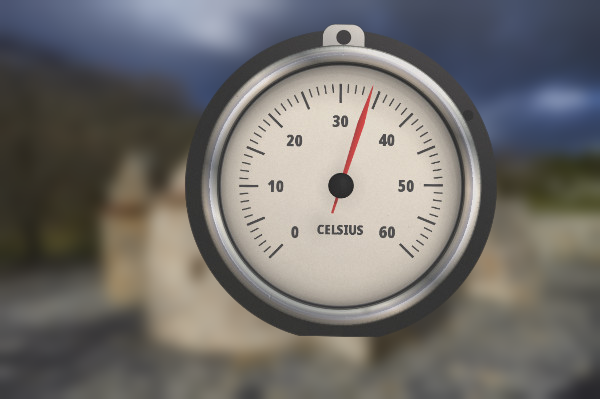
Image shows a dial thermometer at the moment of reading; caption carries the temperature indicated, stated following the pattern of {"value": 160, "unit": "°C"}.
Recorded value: {"value": 34, "unit": "°C"}
